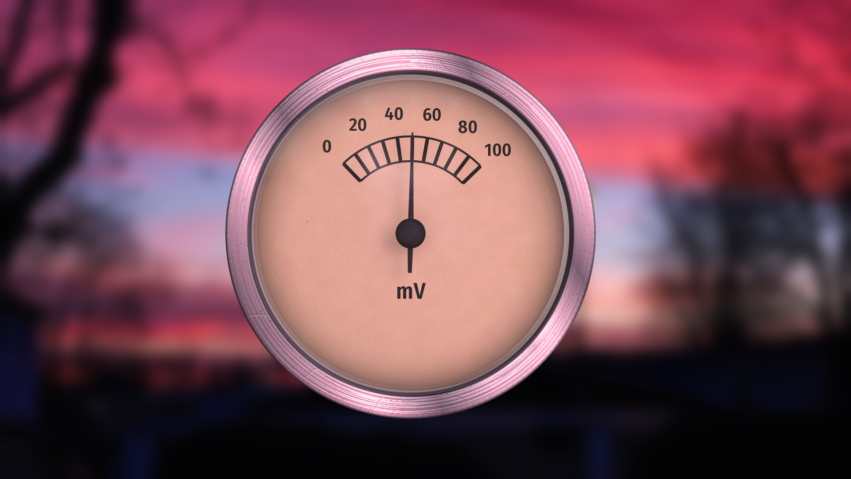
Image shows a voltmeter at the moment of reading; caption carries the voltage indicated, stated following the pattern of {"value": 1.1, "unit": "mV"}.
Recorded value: {"value": 50, "unit": "mV"}
